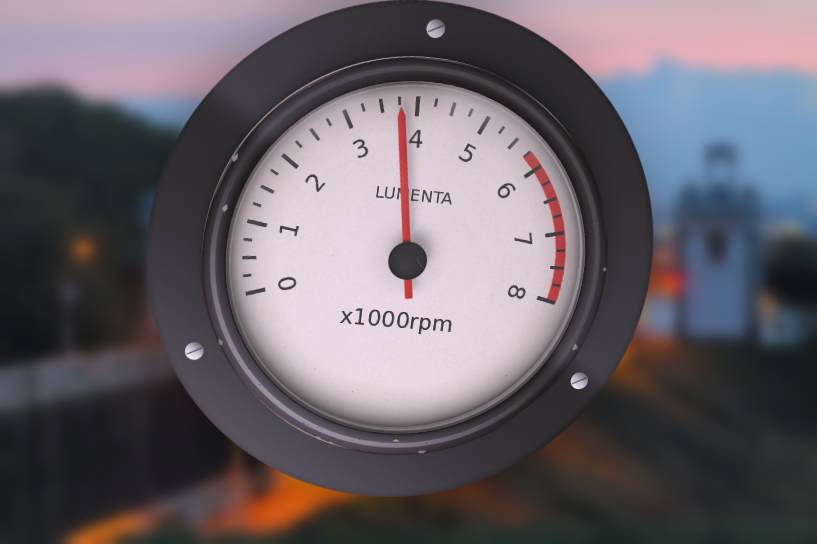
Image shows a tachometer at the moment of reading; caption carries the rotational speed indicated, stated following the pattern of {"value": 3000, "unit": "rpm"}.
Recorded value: {"value": 3750, "unit": "rpm"}
